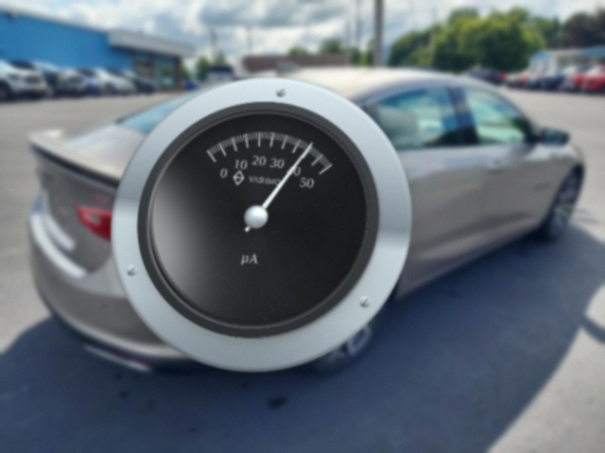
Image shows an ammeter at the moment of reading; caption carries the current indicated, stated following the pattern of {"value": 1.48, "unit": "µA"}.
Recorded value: {"value": 40, "unit": "µA"}
